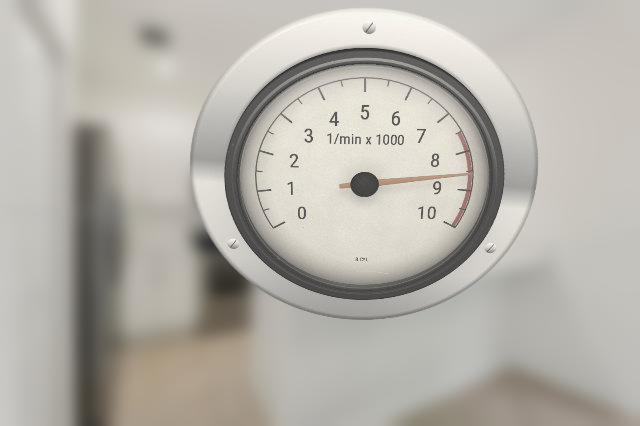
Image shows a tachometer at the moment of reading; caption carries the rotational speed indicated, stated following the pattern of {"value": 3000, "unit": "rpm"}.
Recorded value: {"value": 8500, "unit": "rpm"}
